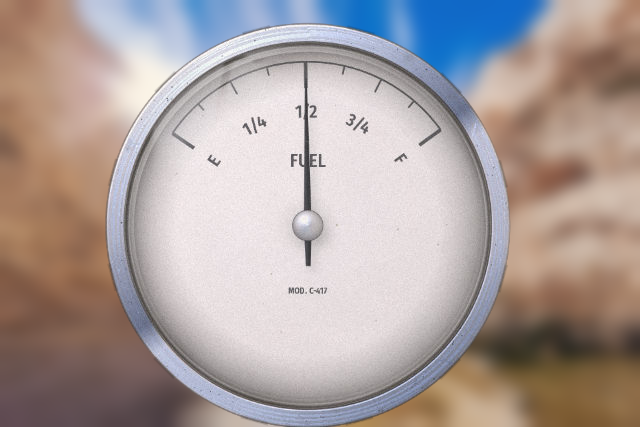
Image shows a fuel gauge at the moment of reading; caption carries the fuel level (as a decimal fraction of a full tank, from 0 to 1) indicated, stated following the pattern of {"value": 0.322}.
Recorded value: {"value": 0.5}
